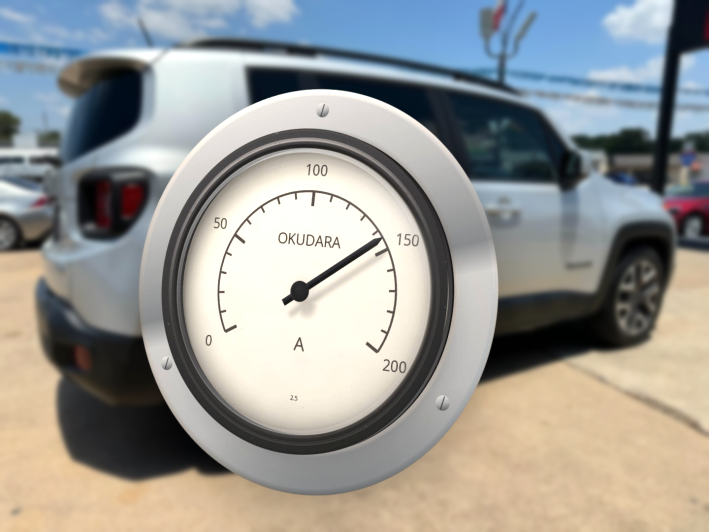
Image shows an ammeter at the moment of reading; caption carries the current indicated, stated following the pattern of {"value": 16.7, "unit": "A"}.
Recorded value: {"value": 145, "unit": "A"}
